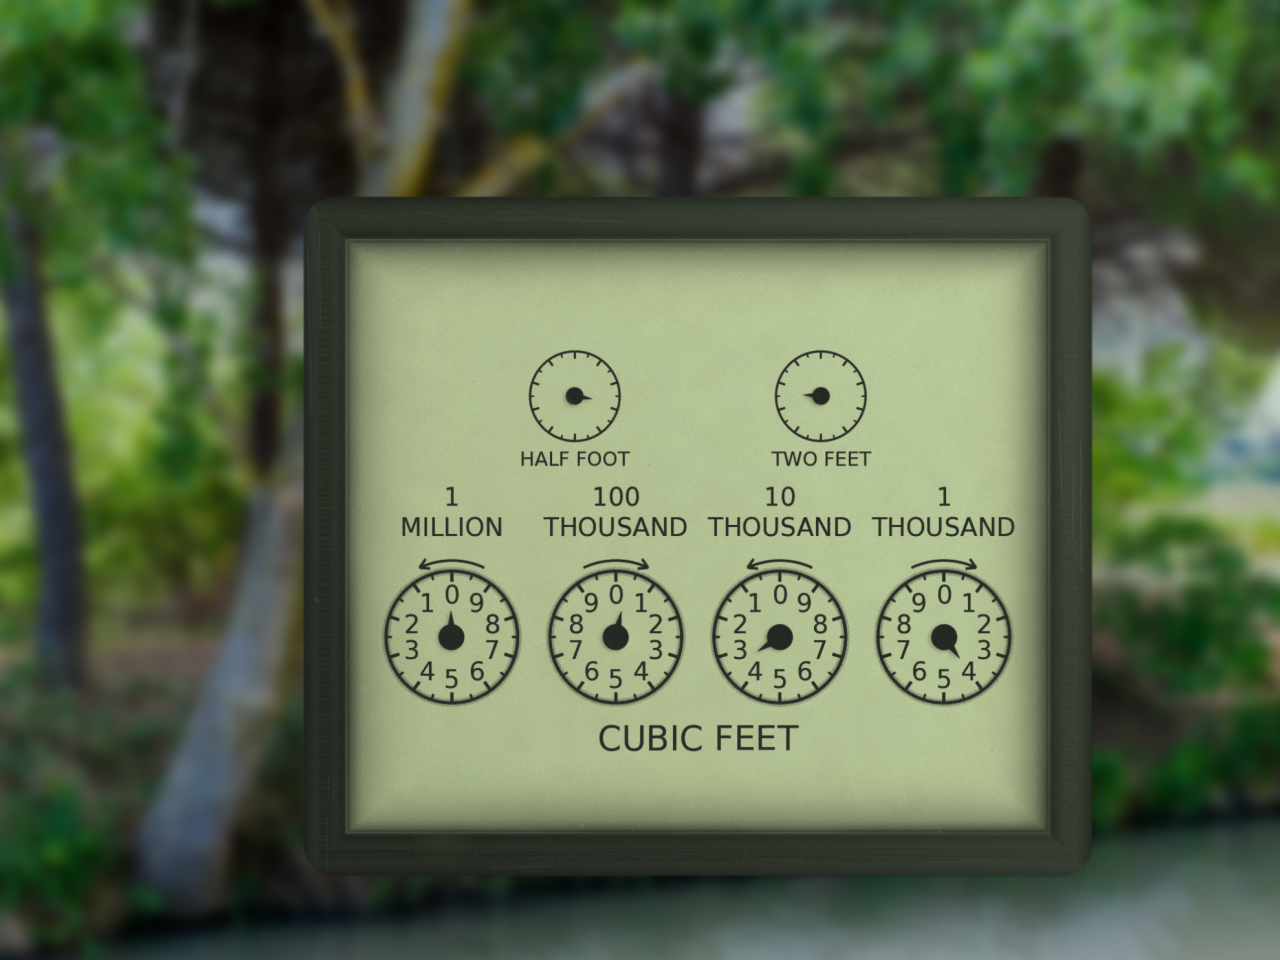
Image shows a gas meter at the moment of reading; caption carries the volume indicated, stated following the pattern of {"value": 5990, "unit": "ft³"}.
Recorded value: {"value": 3400, "unit": "ft³"}
